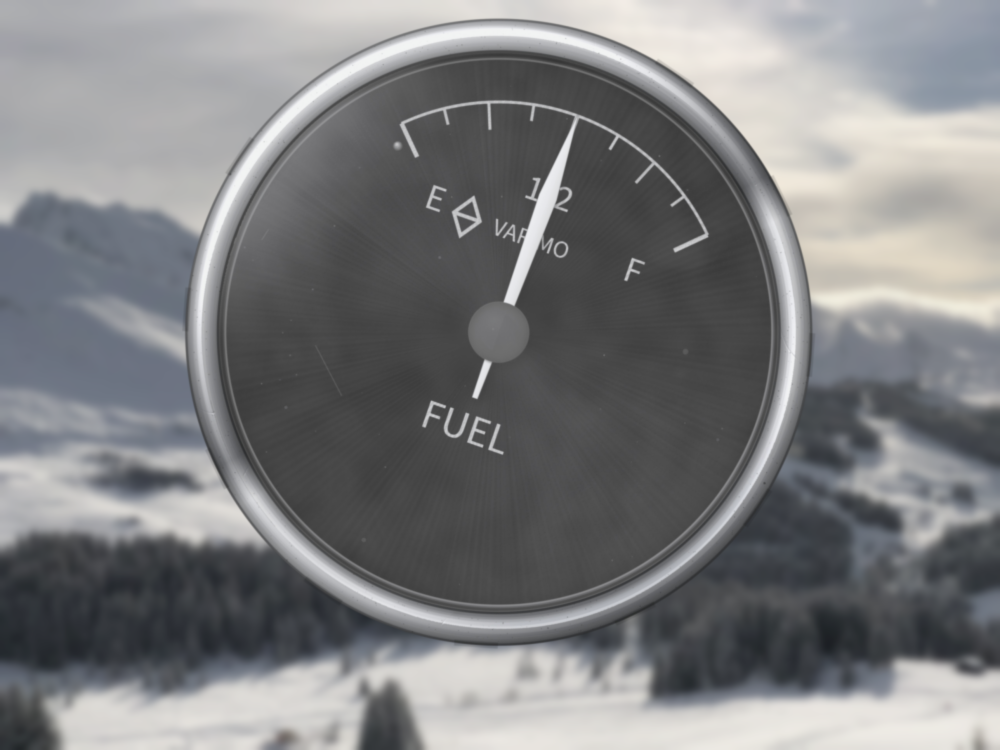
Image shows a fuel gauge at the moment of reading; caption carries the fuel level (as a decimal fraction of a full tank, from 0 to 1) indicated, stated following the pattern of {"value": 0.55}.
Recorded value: {"value": 0.5}
